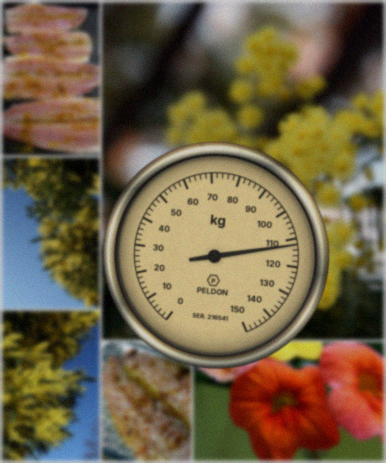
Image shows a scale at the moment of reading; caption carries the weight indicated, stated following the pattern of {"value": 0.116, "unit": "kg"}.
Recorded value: {"value": 112, "unit": "kg"}
